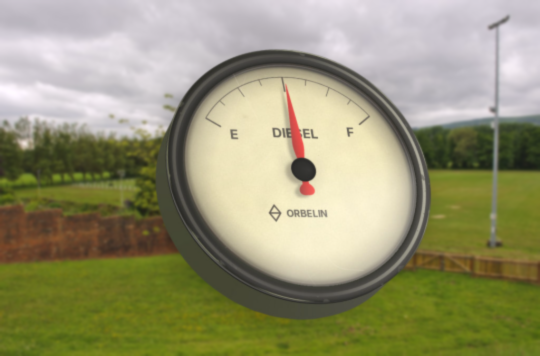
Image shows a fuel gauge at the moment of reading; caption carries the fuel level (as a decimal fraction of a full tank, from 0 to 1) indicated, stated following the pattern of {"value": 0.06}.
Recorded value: {"value": 0.5}
